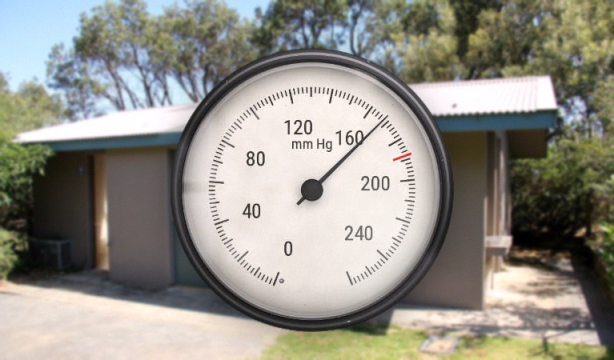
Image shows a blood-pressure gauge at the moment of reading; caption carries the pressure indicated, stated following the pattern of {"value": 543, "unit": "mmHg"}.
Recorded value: {"value": 168, "unit": "mmHg"}
